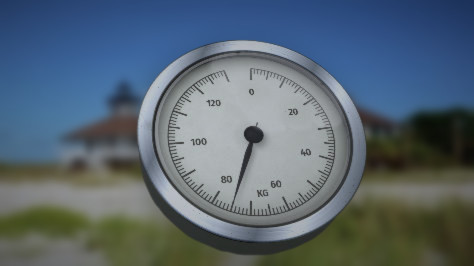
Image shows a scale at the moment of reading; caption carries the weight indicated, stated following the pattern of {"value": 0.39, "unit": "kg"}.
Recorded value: {"value": 75, "unit": "kg"}
